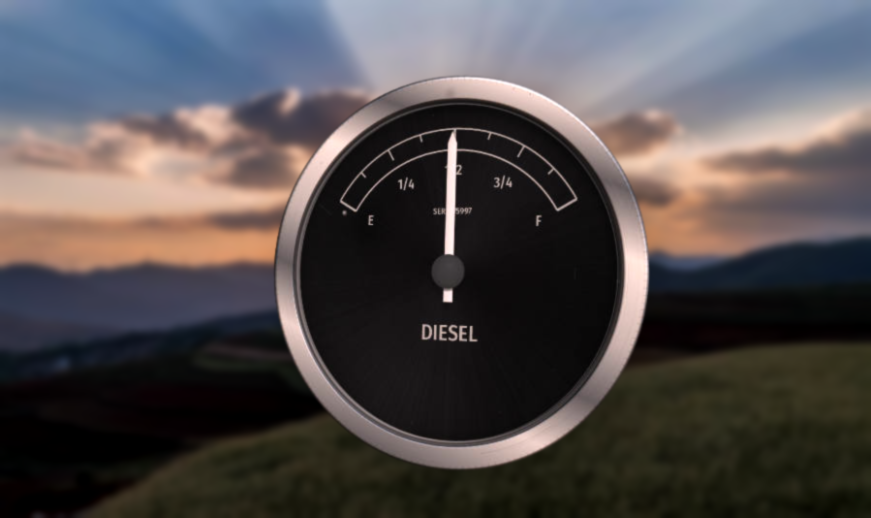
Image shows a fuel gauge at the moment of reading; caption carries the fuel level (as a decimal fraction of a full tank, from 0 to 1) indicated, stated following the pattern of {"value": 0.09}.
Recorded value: {"value": 0.5}
